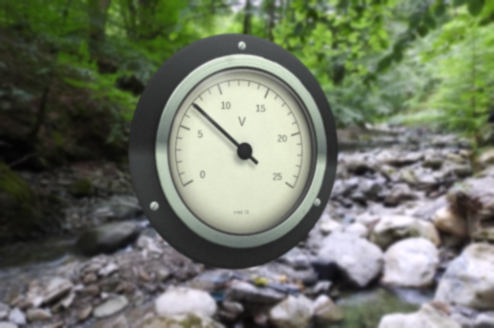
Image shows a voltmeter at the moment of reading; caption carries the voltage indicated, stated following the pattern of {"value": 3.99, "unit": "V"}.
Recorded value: {"value": 7, "unit": "V"}
